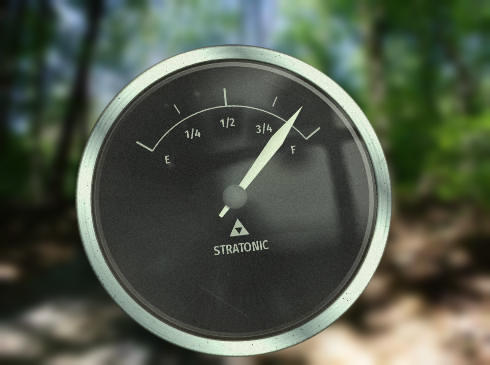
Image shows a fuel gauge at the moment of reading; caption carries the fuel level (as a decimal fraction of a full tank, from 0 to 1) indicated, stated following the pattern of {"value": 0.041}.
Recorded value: {"value": 0.875}
